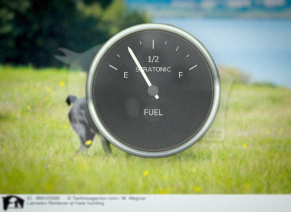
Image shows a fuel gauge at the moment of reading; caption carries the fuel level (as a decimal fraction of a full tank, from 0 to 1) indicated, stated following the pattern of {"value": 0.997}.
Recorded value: {"value": 0.25}
